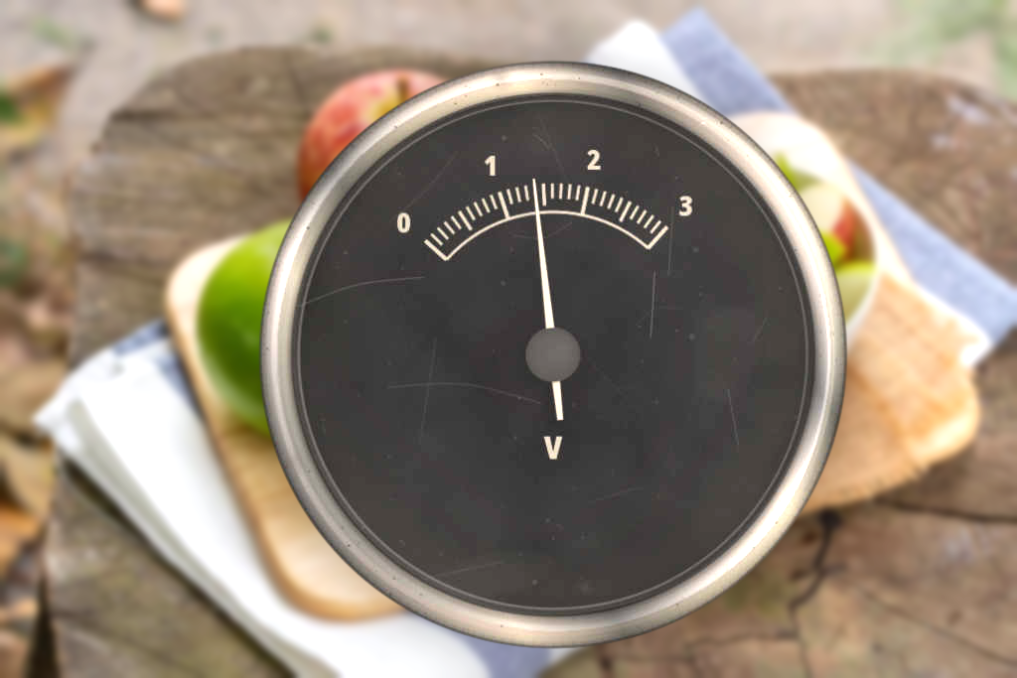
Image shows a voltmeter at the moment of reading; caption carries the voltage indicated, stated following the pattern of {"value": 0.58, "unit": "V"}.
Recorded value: {"value": 1.4, "unit": "V"}
